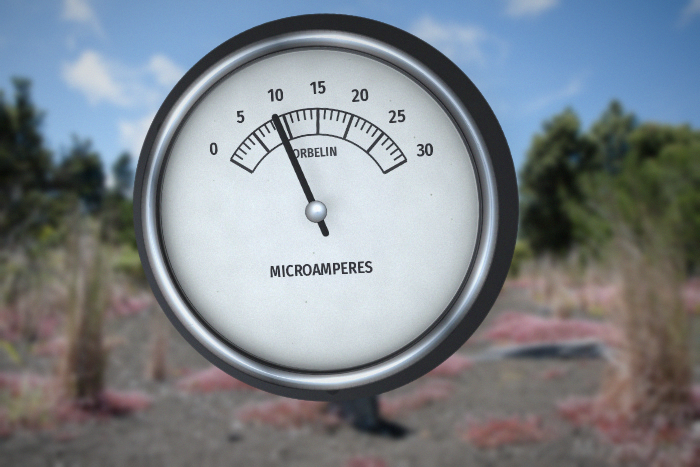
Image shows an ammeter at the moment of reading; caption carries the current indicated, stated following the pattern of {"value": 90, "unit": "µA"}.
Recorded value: {"value": 9, "unit": "µA"}
